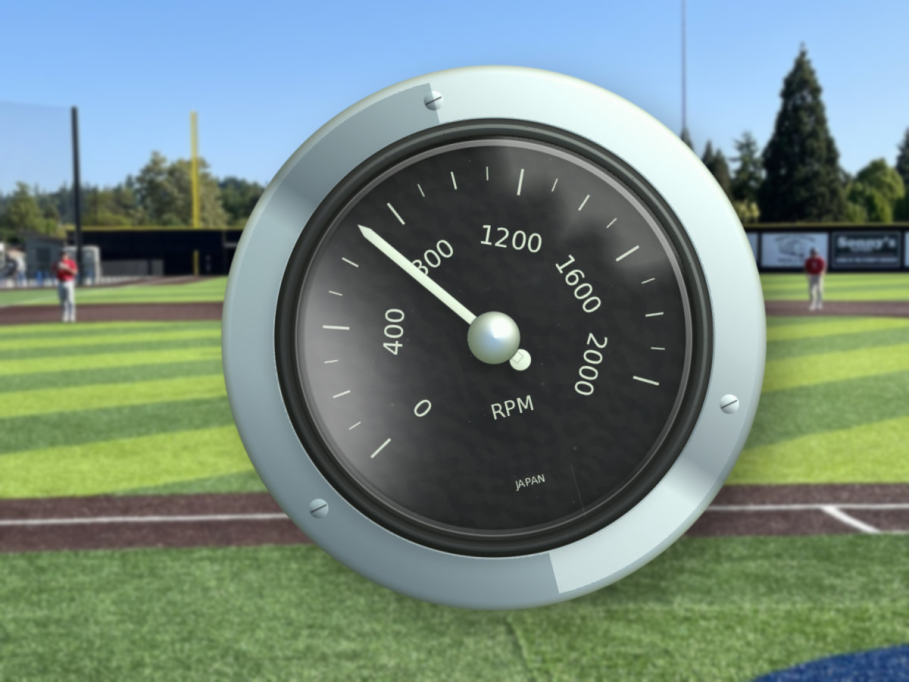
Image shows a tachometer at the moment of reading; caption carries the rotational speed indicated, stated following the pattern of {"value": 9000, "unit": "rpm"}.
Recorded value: {"value": 700, "unit": "rpm"}
